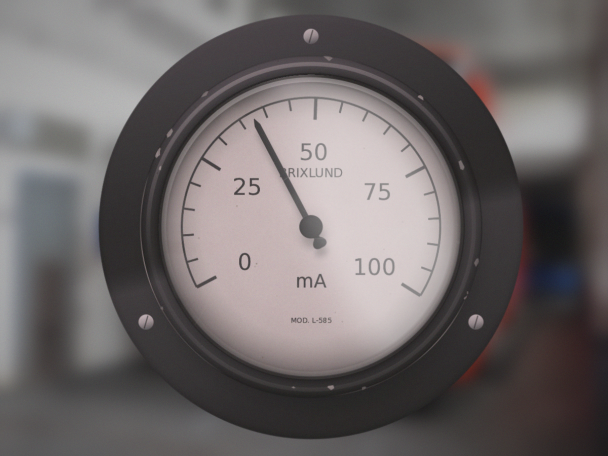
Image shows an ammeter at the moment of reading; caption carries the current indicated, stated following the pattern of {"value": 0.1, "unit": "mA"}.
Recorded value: {"value": 37.5, "unit": "mA"}
